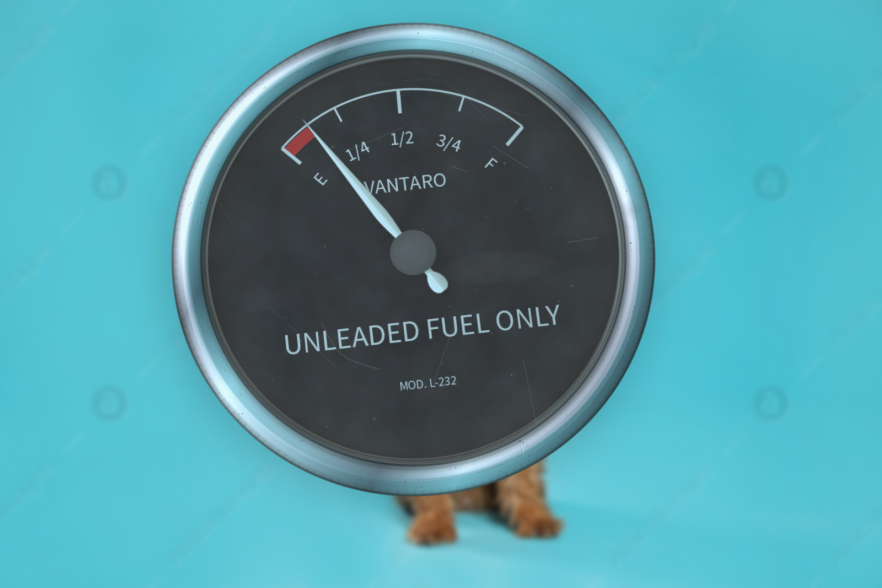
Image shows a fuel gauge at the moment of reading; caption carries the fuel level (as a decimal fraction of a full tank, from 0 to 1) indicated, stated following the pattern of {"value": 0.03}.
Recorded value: {"value": 0.125}
